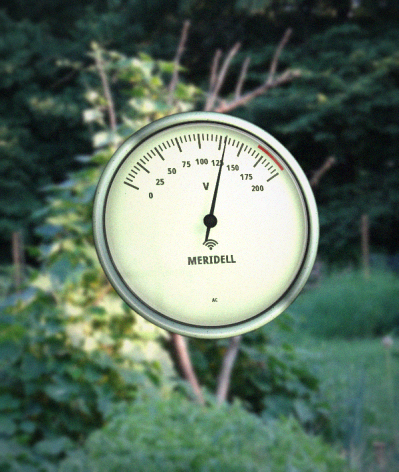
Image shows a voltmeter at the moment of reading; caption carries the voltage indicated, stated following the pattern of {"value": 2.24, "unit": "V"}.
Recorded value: {"value": 130, "unit": "V"}
